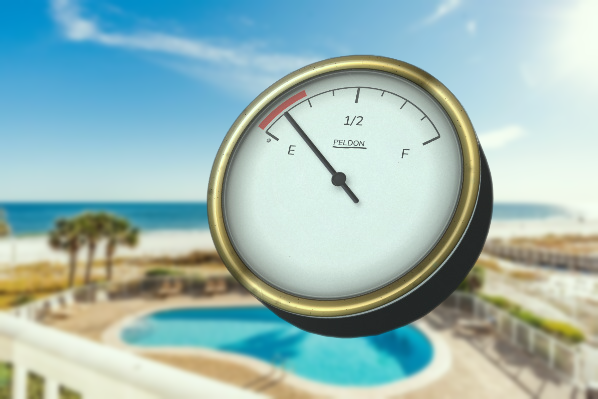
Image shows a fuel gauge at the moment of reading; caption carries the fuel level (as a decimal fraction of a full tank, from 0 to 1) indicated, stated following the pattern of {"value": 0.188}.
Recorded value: {"value": 0.125}
